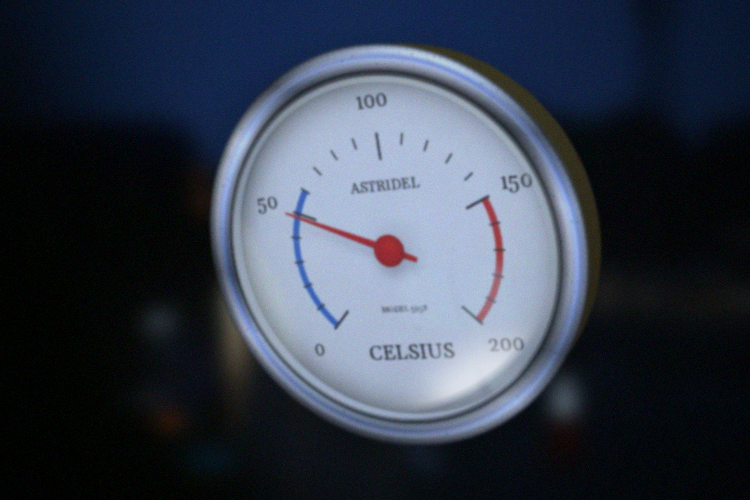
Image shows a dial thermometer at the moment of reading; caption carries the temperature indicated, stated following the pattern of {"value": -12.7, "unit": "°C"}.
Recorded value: {"value": 50, "unit": "°C"}
